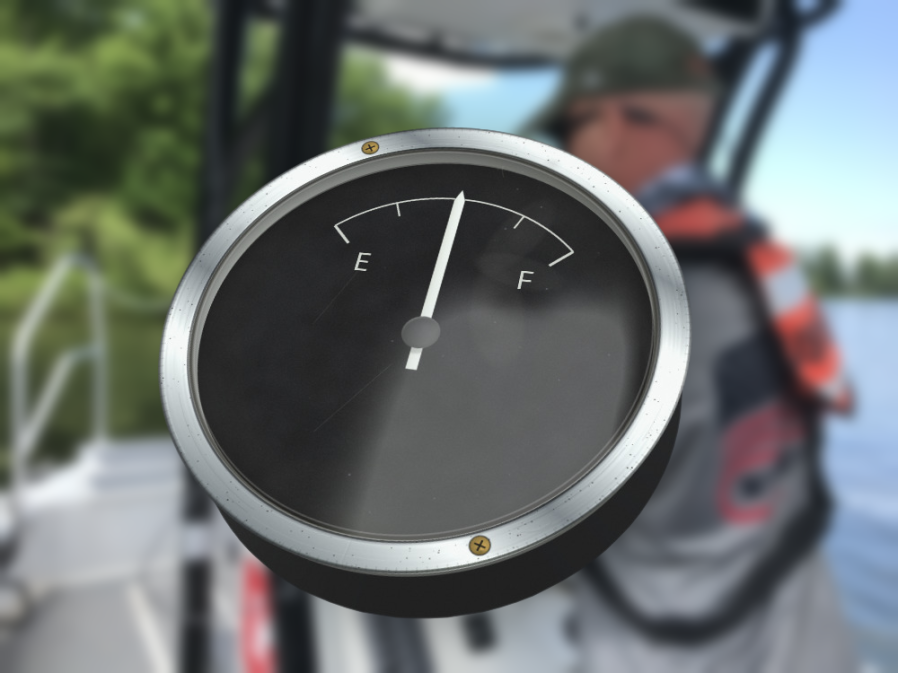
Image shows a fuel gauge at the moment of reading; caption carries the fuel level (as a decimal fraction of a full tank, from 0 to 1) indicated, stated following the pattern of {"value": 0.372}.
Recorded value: {"value": 0.5}
